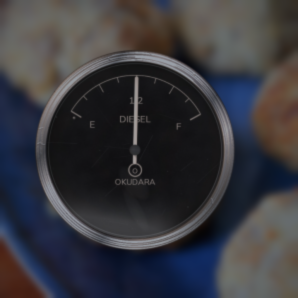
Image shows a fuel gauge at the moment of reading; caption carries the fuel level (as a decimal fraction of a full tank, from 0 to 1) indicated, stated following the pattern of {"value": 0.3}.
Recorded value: {"value": 0.5}
